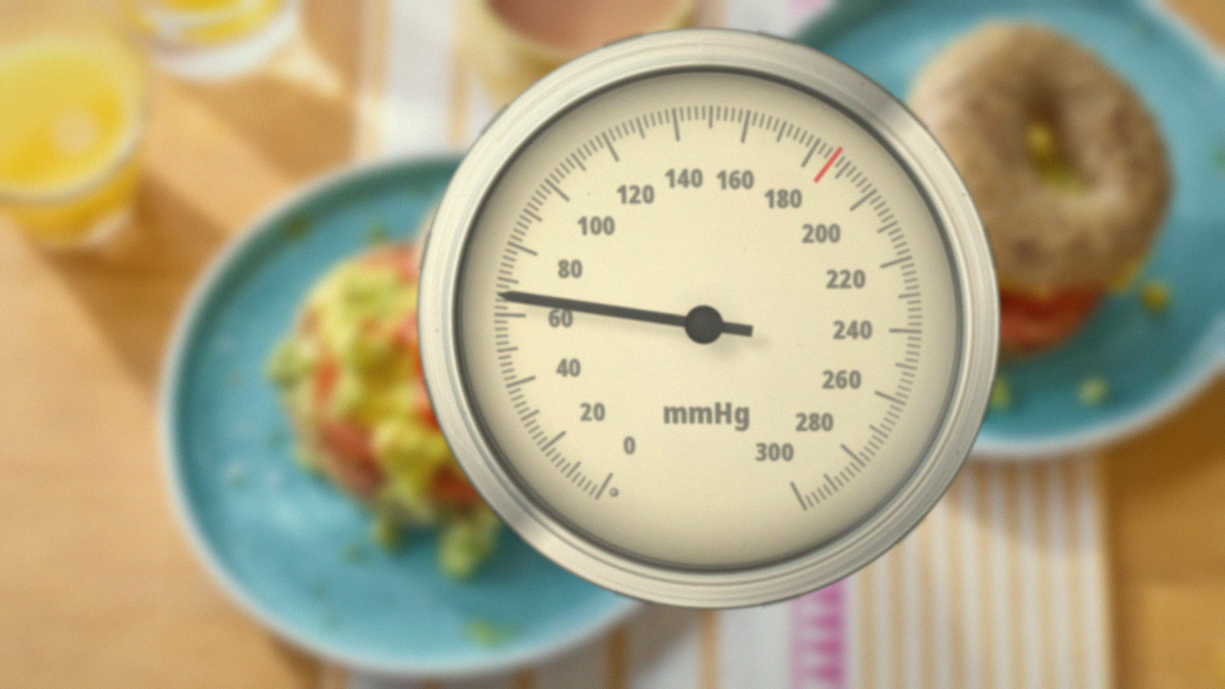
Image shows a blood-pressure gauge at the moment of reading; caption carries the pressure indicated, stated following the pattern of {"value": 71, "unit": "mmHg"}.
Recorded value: {"value": 66, "unit": "mmHg"}
